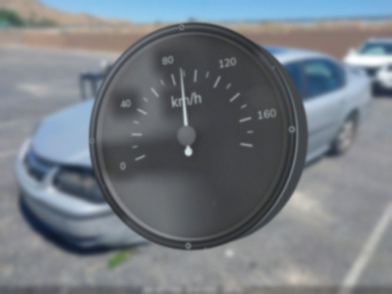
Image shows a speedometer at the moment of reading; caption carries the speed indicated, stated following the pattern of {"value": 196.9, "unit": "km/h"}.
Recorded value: {"value": 90, "unit": "km/h"}
